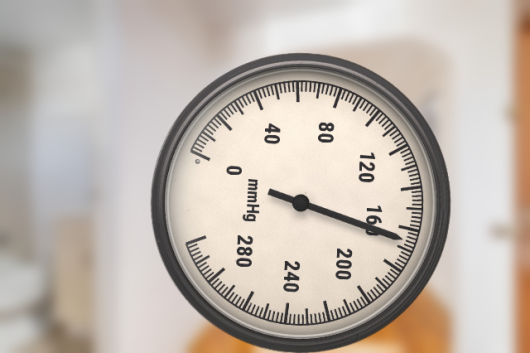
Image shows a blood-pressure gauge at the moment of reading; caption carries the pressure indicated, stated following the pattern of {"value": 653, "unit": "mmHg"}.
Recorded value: {"value": 166, "unit": "mmHg"}
